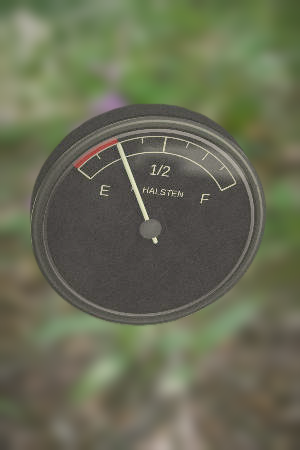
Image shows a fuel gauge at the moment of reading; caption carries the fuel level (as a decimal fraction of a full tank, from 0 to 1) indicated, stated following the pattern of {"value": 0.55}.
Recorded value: {"value": 0.25}
